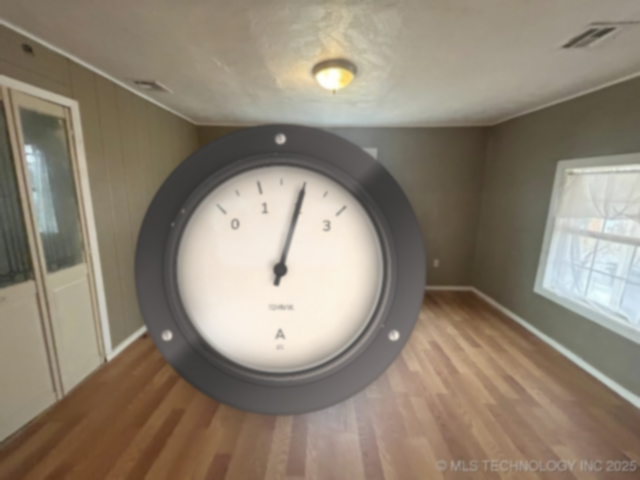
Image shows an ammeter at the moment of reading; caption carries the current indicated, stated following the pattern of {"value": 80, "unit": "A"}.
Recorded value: {"value": 2, "unit": "A"}
